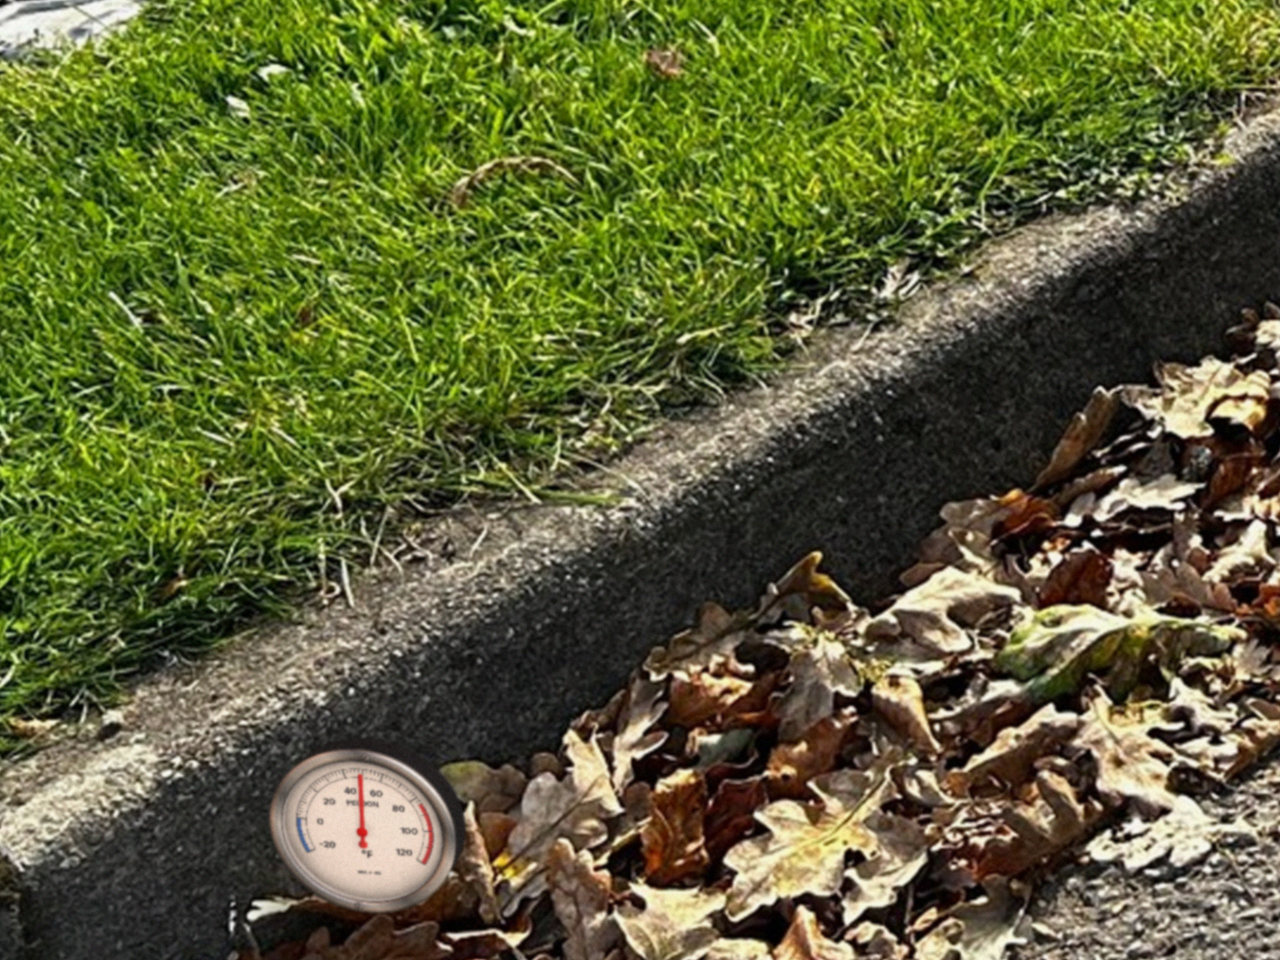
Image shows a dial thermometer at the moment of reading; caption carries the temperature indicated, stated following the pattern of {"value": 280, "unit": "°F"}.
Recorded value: {"value": 50, "unit": "°F"}
